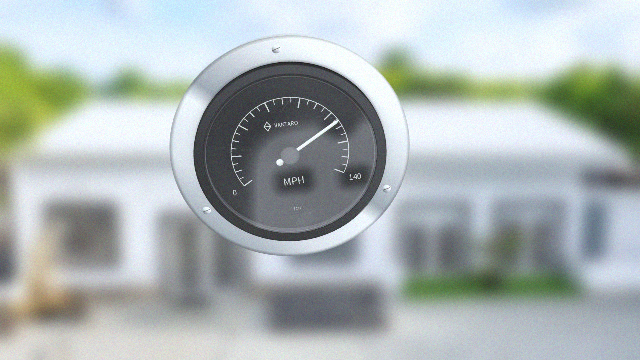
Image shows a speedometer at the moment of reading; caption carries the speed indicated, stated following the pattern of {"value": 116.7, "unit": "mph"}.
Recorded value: {"value": 105, "unit": "mph"}
